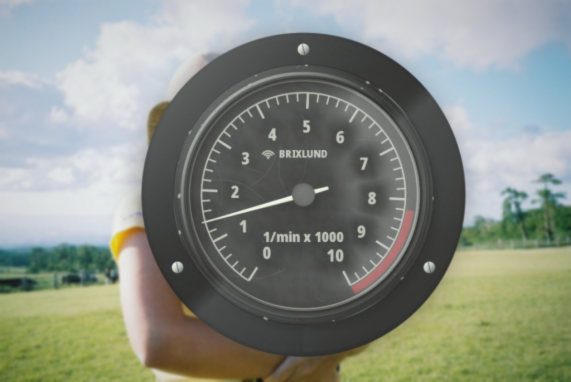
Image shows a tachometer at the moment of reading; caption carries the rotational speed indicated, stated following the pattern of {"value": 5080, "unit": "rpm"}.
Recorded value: {"value": 1400, "unit": "rpm"}
